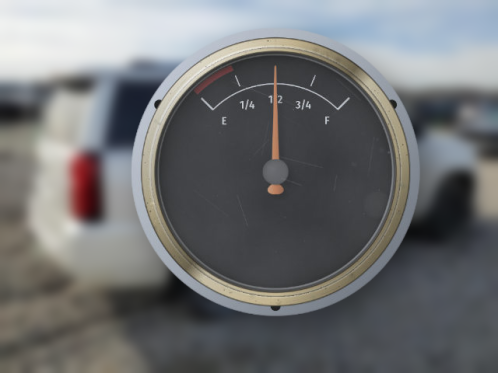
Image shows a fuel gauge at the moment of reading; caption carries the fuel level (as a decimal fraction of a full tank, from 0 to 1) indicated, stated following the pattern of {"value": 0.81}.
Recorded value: {"value": 0.5}
